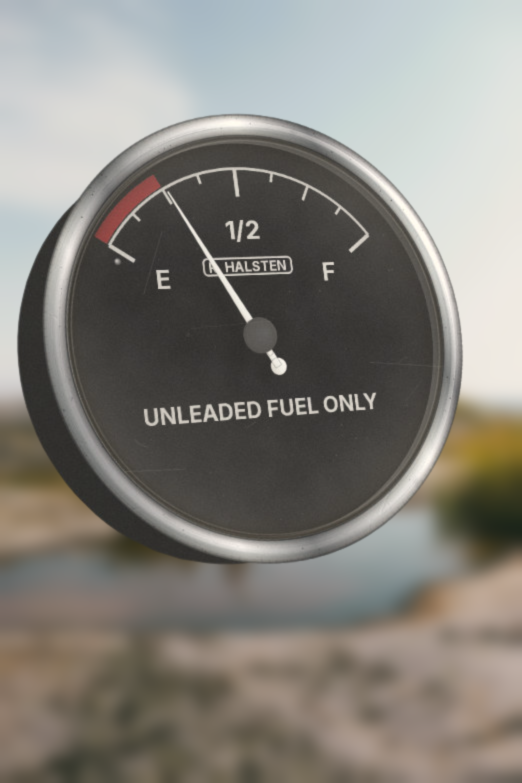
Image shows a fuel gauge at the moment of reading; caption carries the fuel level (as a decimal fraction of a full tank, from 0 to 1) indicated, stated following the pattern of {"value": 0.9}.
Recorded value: {"value": 0.25}
